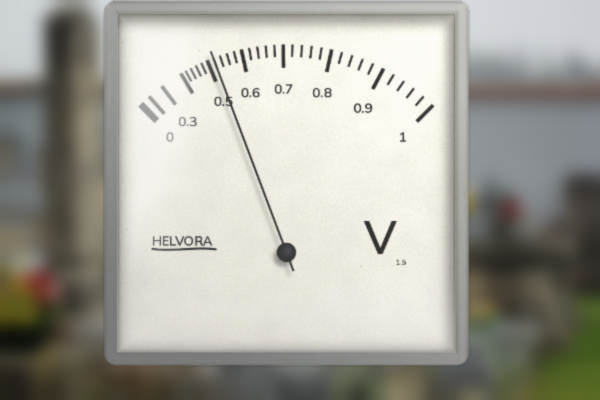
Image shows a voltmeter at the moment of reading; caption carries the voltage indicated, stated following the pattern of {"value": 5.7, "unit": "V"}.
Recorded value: {"value": 0.52, "unit": "V"}
